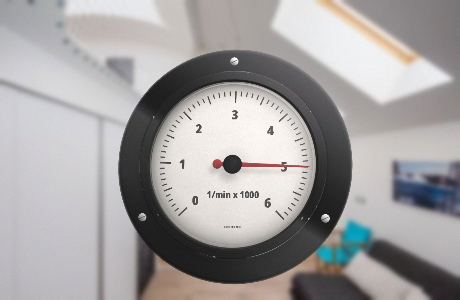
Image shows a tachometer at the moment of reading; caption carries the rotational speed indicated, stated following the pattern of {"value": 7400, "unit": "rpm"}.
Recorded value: {"value": 5000, "unit": "rpm"}
